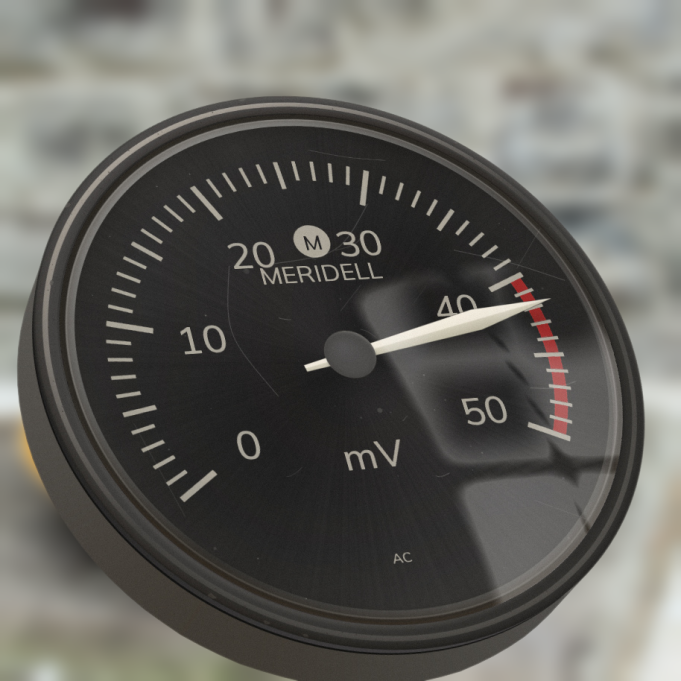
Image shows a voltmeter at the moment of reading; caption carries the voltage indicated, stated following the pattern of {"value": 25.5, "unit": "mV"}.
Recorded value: {"value": 42, "unit": "mV"}
